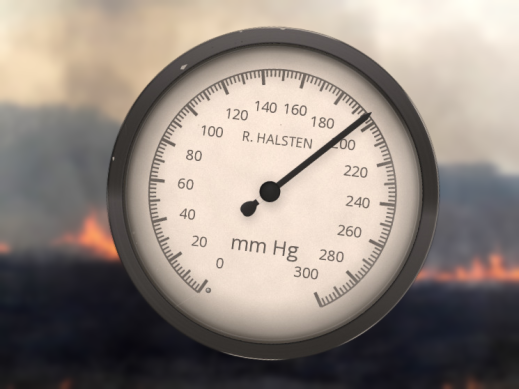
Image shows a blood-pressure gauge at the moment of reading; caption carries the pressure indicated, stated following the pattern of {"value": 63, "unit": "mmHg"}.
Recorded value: {"value": 196, "unit": "mmHg"}
